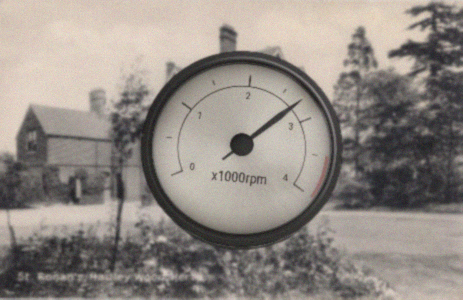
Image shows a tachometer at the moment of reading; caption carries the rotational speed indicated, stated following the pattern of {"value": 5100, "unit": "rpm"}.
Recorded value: {"value": 2750, "unit": "rpm"}
